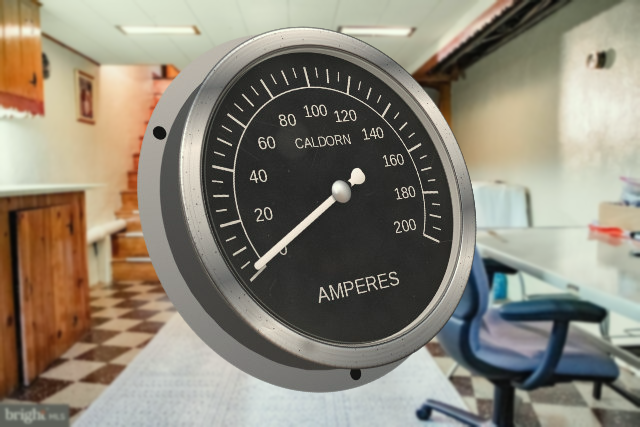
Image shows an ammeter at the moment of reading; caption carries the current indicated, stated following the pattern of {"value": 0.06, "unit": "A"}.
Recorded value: {"value": 2.5, "unit": "A"}
